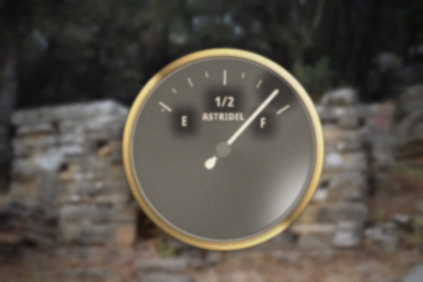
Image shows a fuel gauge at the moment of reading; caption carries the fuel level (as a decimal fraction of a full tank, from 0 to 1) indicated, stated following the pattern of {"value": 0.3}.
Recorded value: {"value": 0.875}
